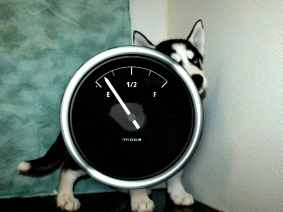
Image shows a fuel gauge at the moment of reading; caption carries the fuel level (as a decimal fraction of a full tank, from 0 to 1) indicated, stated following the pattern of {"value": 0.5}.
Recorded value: {"value": 0.125}
